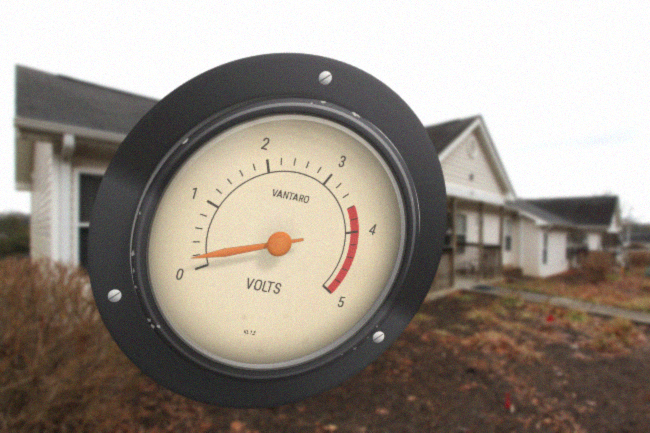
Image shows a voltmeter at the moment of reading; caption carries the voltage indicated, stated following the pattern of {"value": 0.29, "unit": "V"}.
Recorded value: {"value": 0.2, "unit": "V"}
